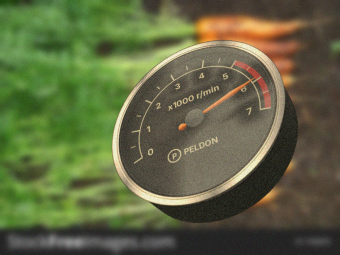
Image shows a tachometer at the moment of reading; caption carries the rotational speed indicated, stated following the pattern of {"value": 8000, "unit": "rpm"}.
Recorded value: {"value": 6000, "unit": "rpm"}
